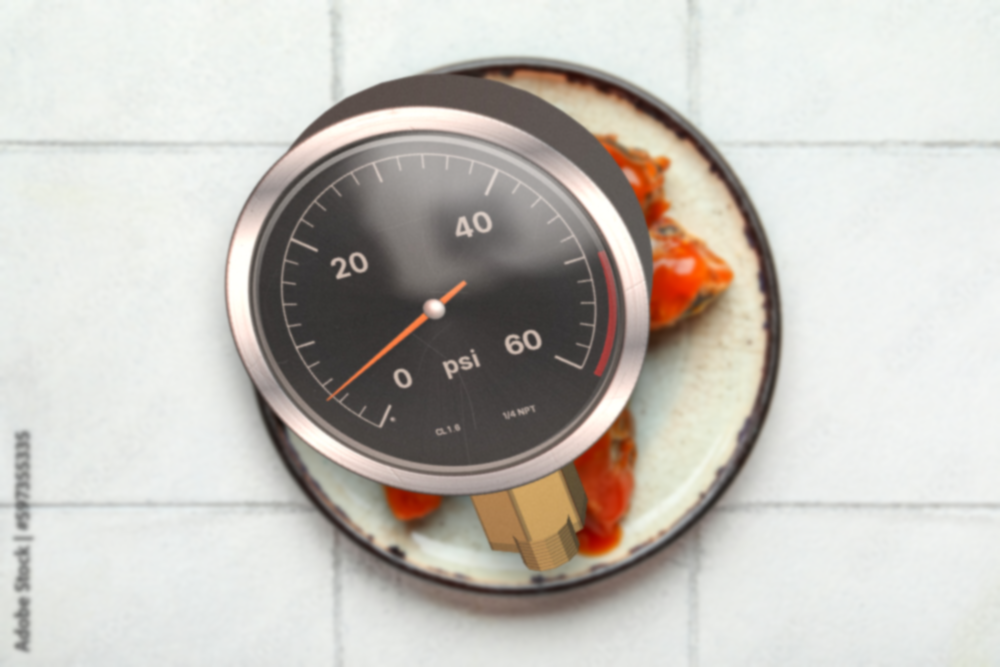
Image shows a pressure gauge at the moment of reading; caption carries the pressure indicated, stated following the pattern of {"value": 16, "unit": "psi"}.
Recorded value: {"value": 5, "unit": "psi"}
